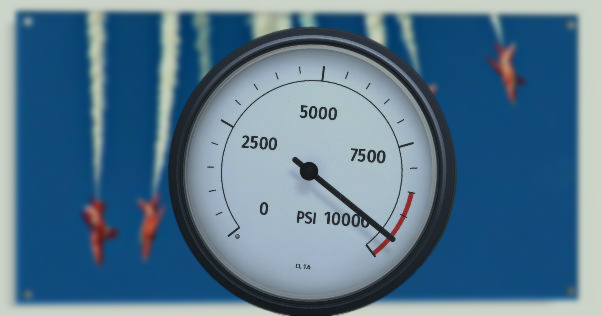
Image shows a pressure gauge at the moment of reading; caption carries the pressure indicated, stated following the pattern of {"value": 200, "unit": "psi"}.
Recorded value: {"value": 9500, "unit": "psi"}
